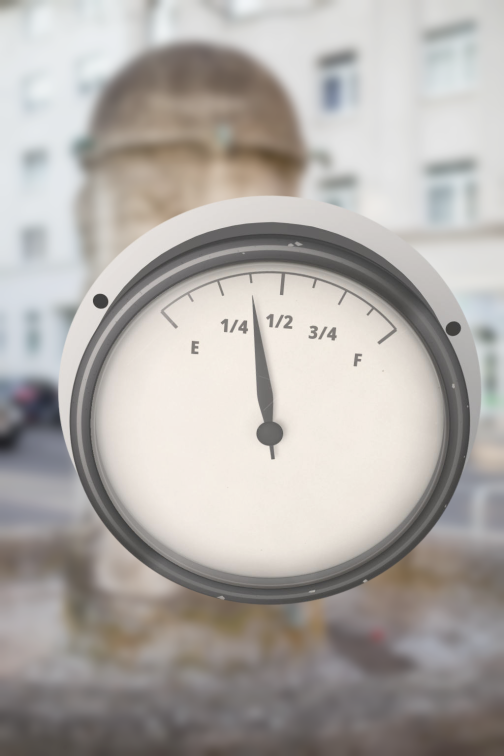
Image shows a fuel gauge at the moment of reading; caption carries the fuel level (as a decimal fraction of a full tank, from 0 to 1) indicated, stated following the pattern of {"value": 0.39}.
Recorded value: {"value": 0.375}
